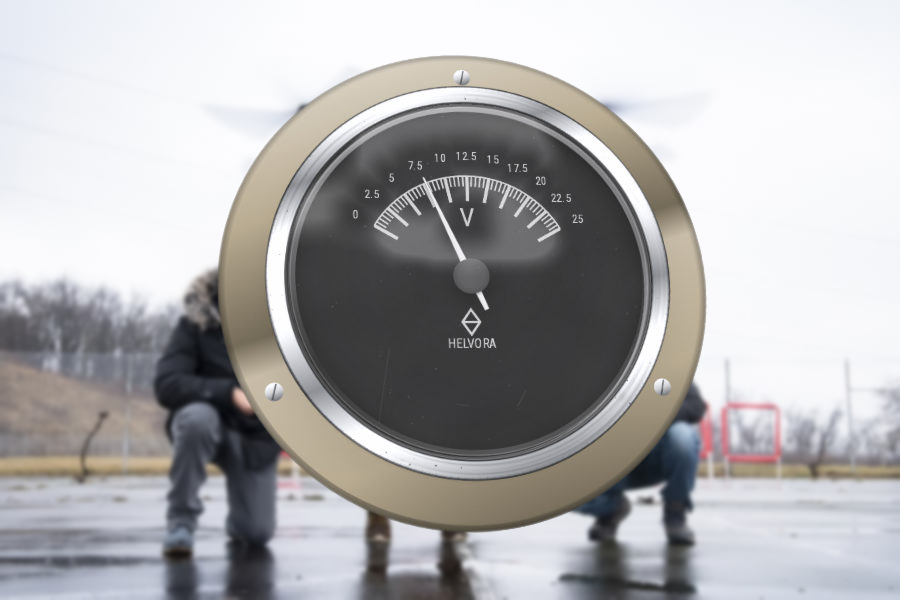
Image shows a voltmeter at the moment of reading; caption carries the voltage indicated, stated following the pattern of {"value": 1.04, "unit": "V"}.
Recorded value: {"value": 7.5, "unit": "V"}
